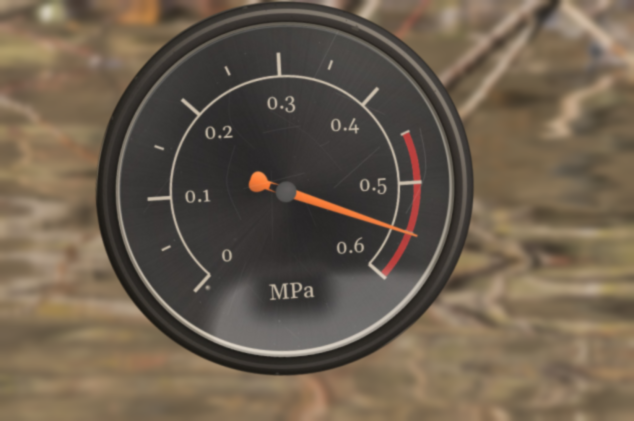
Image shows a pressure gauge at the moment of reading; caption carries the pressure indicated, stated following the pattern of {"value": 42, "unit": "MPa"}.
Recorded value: {"value": 0.55, "unit": "MPa"}
